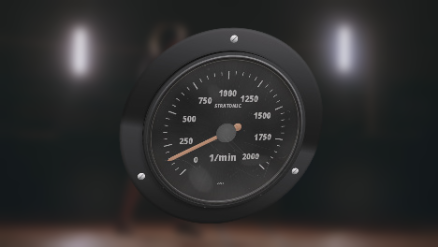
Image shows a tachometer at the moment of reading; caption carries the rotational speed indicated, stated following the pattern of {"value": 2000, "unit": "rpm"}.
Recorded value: {"value": 150, "unit": "rpm"}
